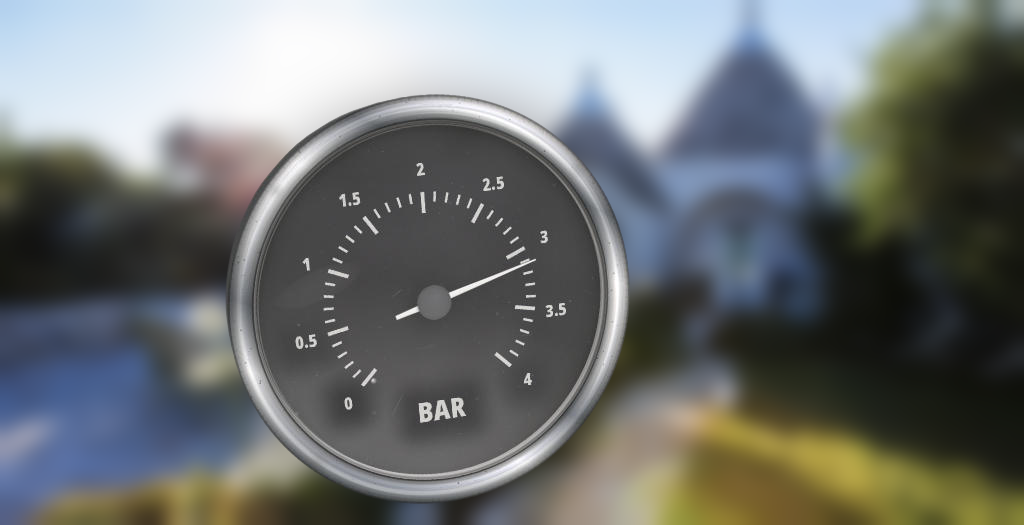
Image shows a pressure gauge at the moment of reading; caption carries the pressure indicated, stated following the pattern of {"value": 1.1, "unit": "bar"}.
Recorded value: {"value": 3.1, "unit": "bar"}
